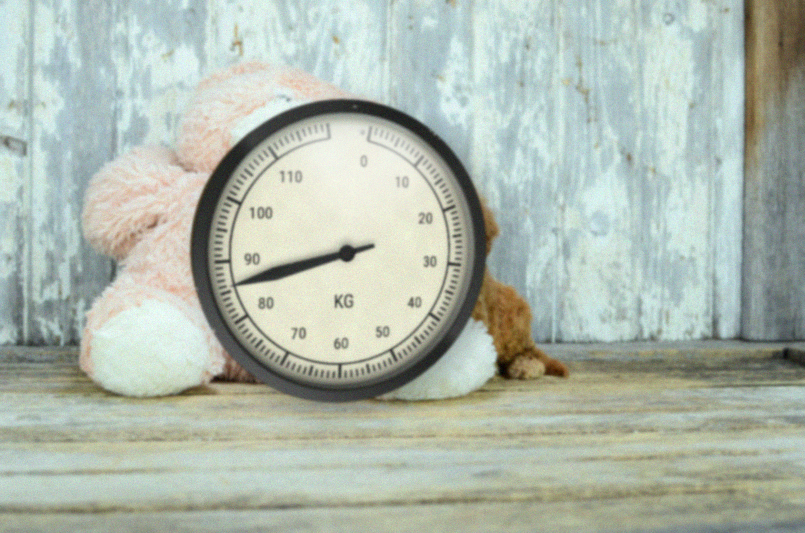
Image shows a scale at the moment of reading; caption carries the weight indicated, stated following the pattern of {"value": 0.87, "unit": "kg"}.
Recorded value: {"value": 86, "unit": "kg"}
